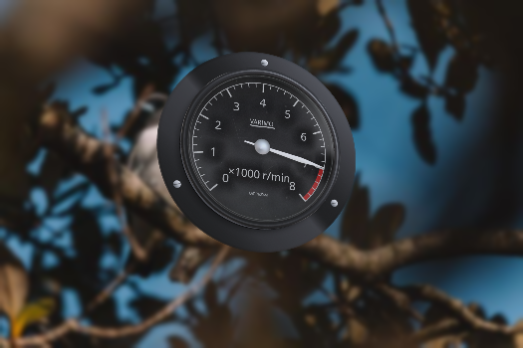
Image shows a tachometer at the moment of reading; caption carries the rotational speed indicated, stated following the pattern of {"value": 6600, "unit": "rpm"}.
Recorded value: {"value": 7000, "unit": "rpm"}
